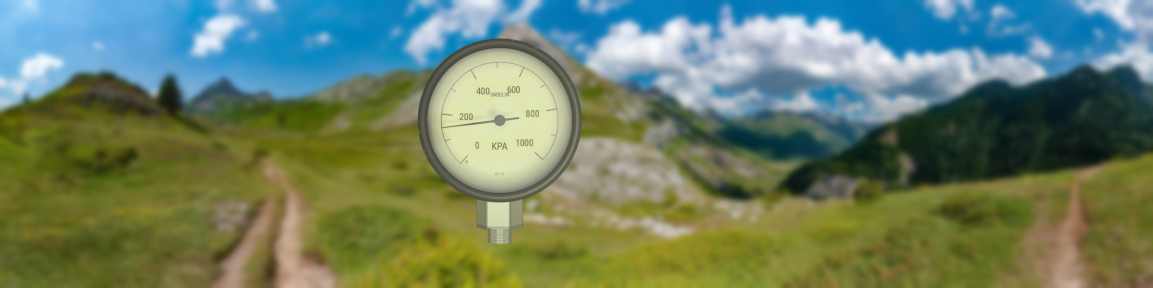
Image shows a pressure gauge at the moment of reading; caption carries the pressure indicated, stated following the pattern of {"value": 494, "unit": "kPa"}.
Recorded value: {"value": 150, "unit": "kPa"}
